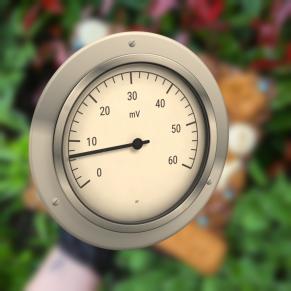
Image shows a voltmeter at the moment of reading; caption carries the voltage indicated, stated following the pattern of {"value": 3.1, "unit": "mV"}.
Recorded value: {"value": 7, "unit": "mV"}
